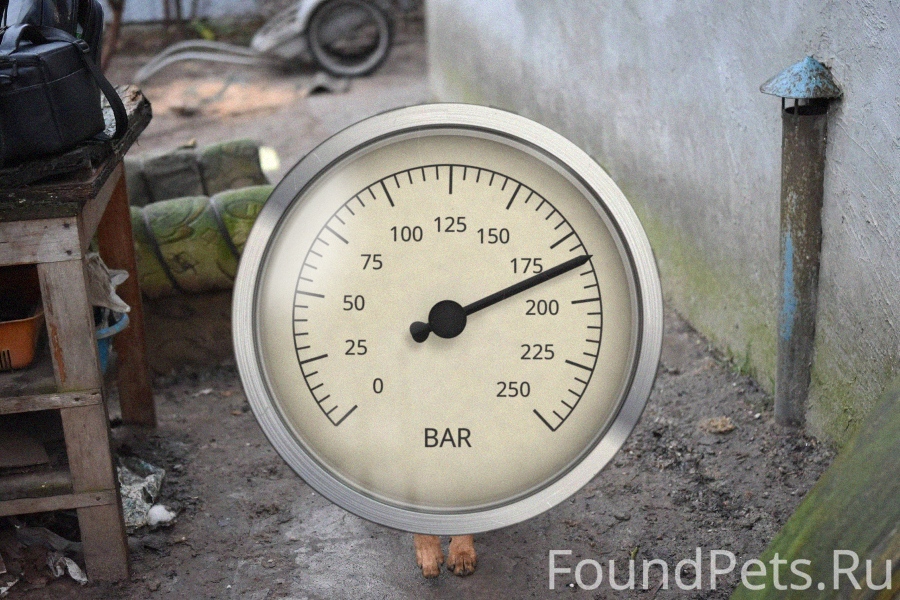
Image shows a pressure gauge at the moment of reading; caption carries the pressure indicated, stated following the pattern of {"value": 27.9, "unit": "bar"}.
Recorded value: {"value": 185, "unit": "bar"}
